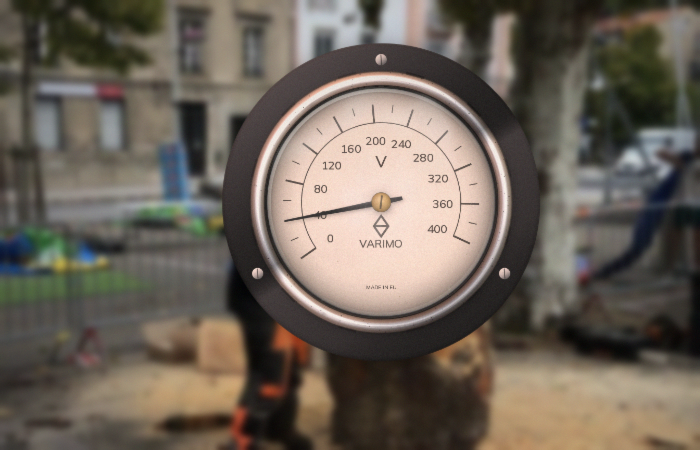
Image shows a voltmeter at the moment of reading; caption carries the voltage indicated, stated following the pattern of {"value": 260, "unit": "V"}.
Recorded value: {"value": 40, "unit": "V"}
